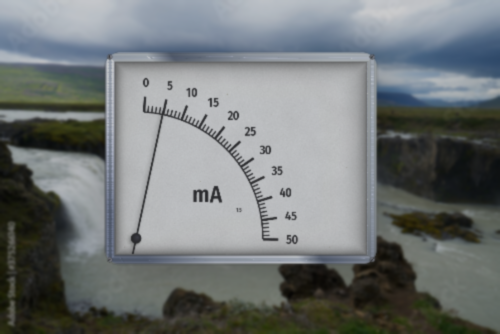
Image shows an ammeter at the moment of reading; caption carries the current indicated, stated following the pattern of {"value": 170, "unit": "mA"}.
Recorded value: {"value": 5, "unit": "mA"}
